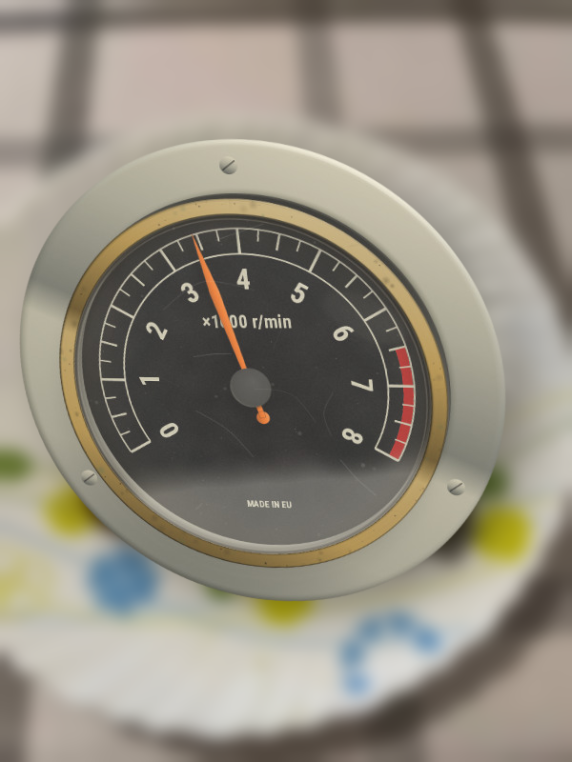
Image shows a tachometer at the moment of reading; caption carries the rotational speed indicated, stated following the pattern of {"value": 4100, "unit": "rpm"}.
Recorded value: {"value": 3500, "unit": "rpm"}
